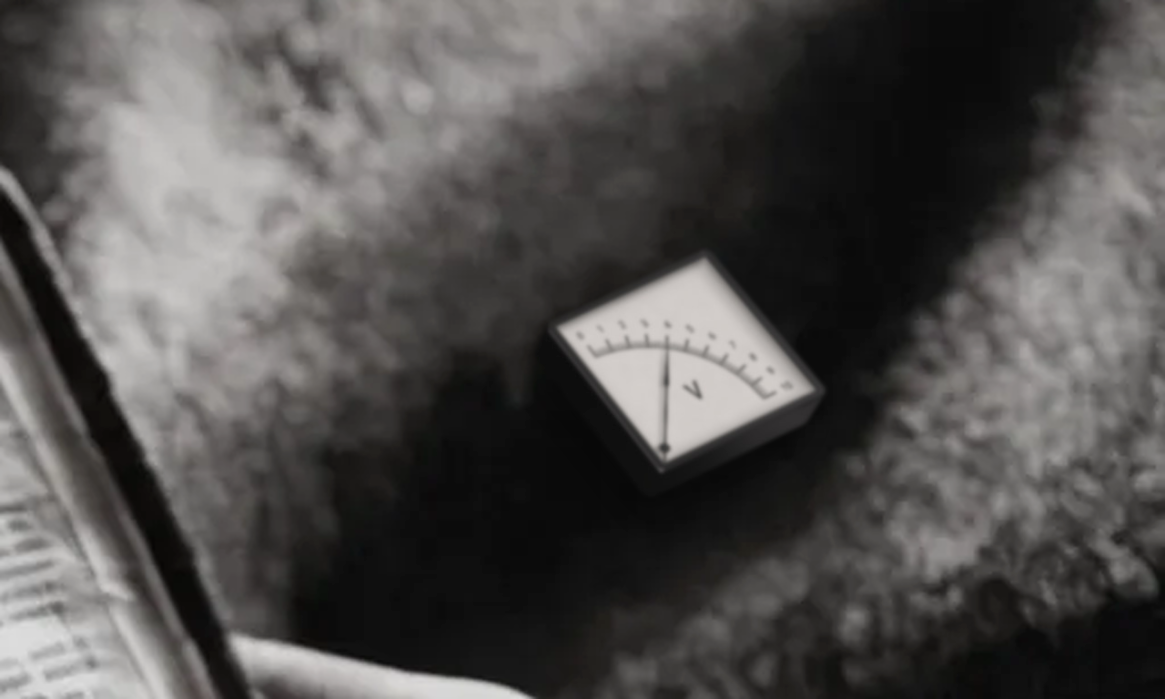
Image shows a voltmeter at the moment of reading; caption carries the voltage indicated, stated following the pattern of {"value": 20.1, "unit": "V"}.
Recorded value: {"value": 4, "unit": "V"}
